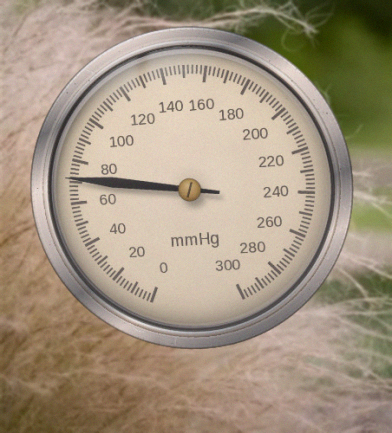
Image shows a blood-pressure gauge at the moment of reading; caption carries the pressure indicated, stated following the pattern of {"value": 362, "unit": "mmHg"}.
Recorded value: {"value": 72, "unit": "mmHg"}
